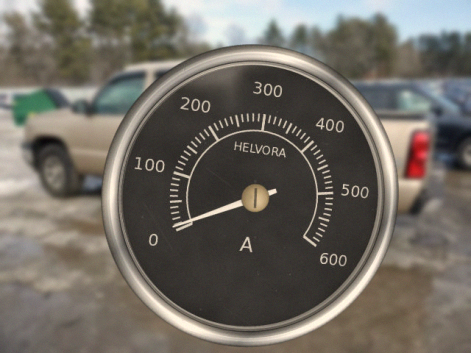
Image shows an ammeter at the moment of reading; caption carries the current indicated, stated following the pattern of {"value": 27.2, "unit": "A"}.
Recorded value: {"value": 10, "unit": "A"}
